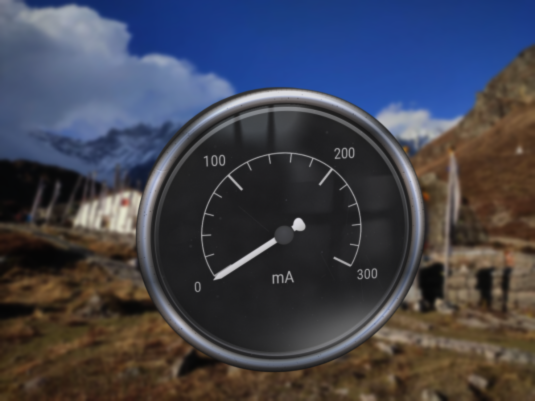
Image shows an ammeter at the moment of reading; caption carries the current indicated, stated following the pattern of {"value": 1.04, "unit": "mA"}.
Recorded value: {"value": 0, "unit": "mA"}
